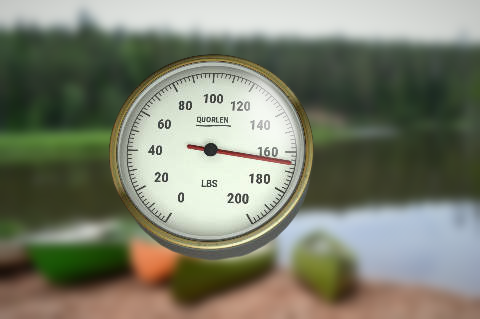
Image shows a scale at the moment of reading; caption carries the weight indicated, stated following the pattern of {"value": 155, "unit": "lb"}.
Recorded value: {"value": 166, "unit": "lb"}
